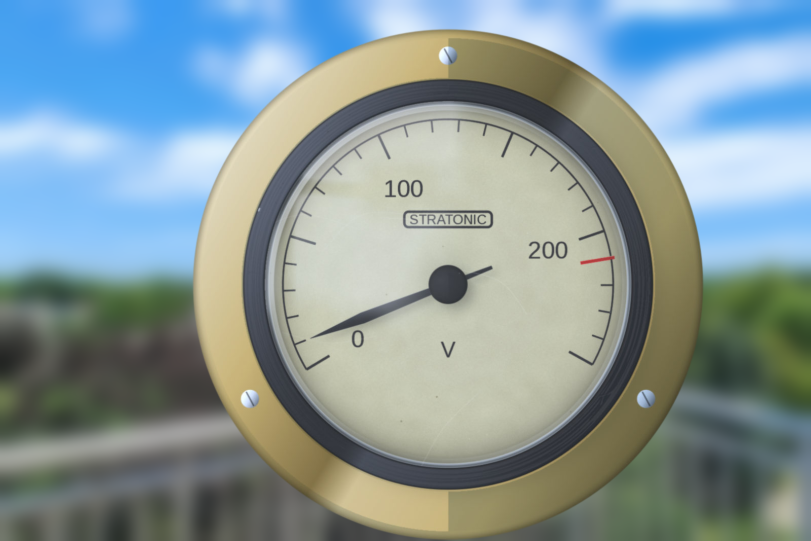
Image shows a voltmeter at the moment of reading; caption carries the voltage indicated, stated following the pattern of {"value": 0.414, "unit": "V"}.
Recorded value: {"value": 10, "unit": "V"}
